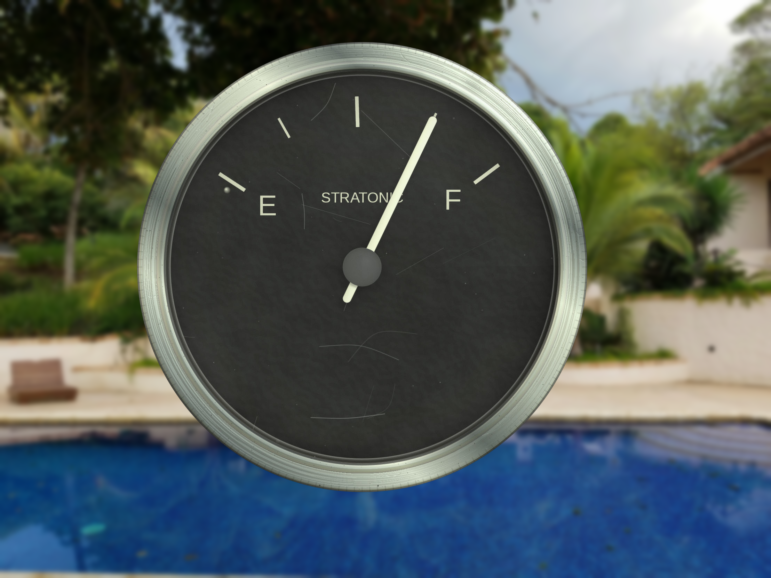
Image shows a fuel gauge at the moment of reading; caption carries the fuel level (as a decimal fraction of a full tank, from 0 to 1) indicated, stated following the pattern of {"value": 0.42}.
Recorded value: {"value": 0.75}
